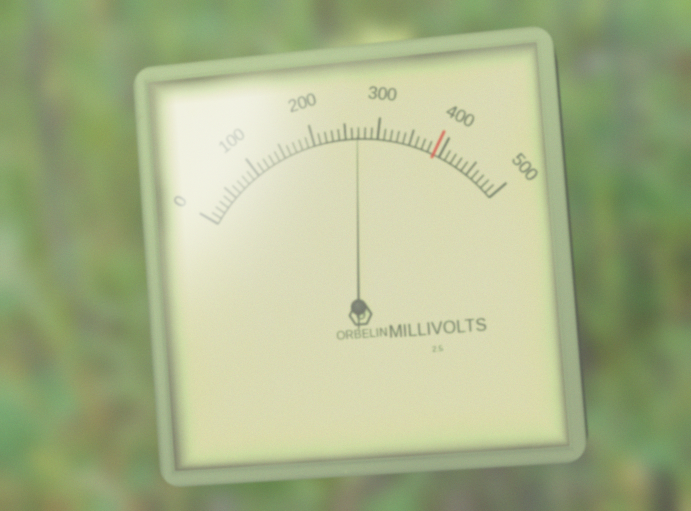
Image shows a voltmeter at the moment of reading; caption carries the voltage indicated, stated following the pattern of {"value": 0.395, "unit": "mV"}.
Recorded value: {"value": 270, "unit": "mV"}
